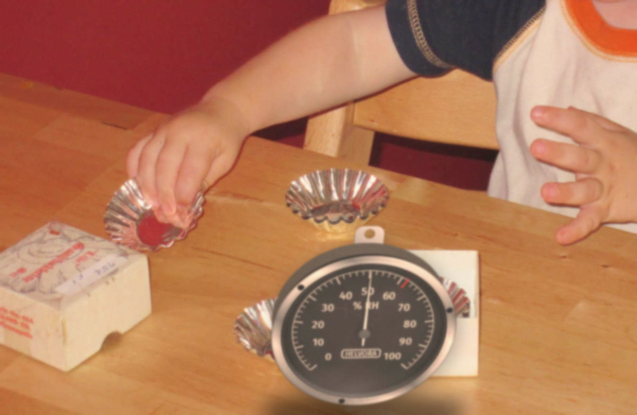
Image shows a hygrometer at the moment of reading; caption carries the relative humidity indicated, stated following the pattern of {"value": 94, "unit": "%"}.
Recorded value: {"value": 50, "unit": "%"}
